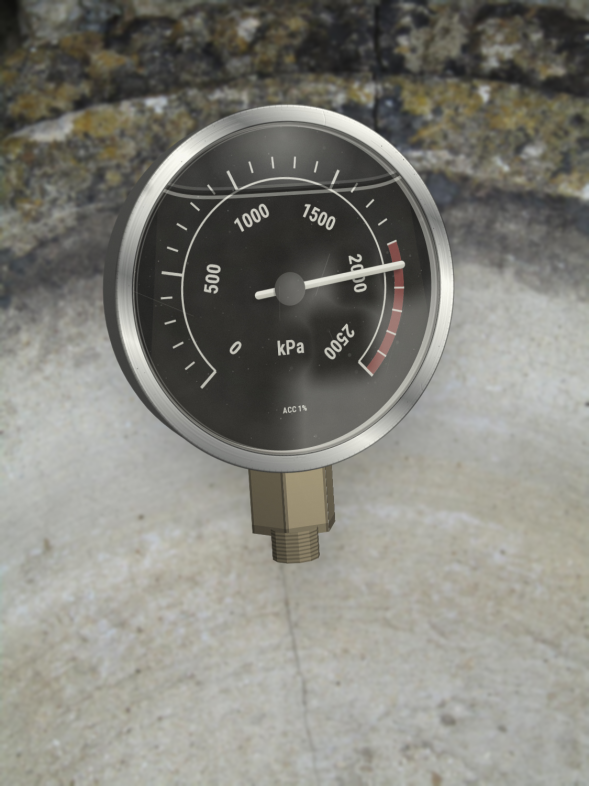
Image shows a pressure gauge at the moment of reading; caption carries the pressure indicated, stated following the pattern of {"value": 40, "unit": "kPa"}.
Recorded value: {"value": 2000, "unit": "kPa"}
